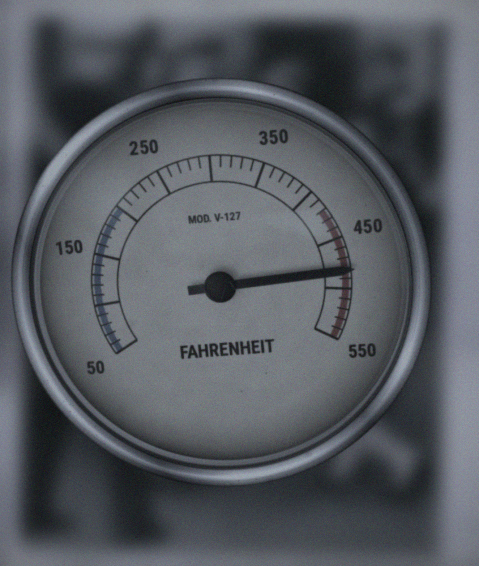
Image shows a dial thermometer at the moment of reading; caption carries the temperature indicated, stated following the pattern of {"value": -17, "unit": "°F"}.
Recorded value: {"value": 480, "unit": "°F"}
